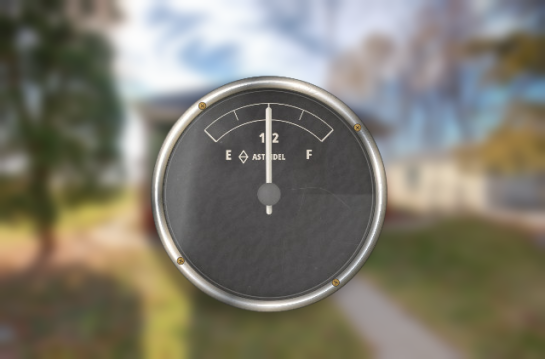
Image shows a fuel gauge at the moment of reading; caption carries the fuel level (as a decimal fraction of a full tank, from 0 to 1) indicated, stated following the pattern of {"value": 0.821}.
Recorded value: {"value": 0.5}
